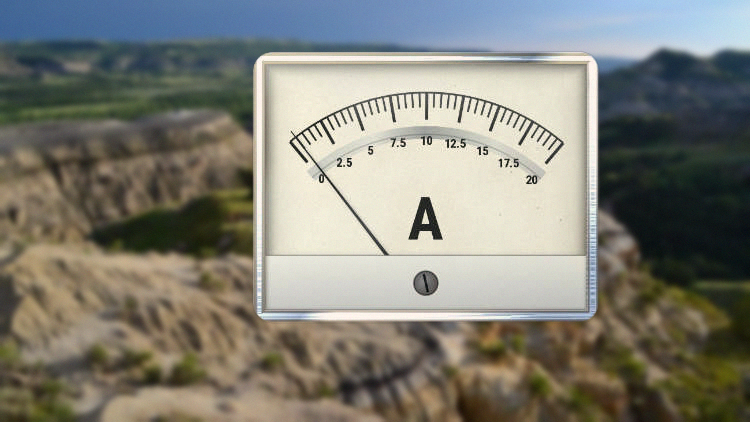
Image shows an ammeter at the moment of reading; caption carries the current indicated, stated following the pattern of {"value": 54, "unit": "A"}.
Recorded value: {"value": 0.5, "unit": "A"}
